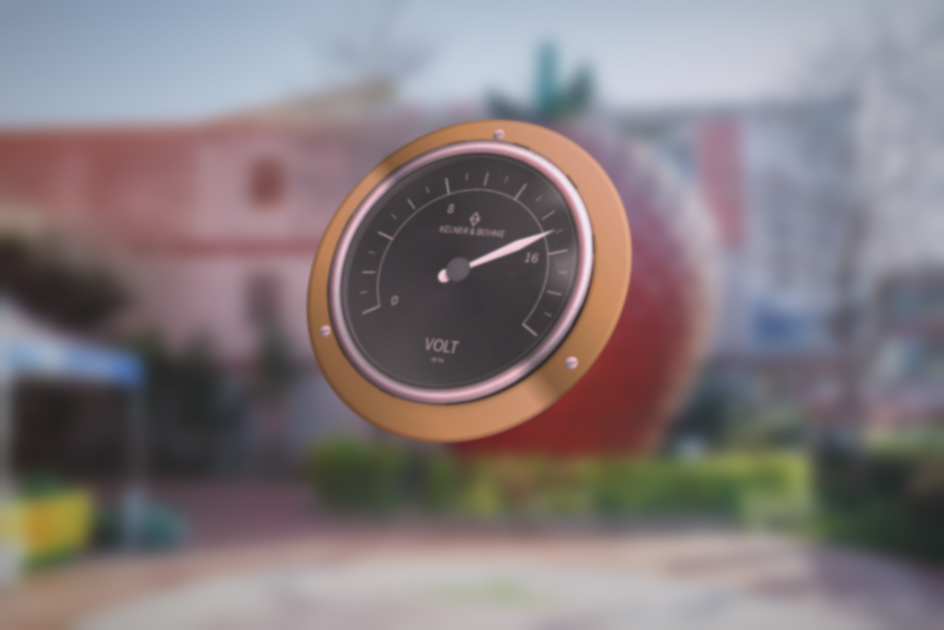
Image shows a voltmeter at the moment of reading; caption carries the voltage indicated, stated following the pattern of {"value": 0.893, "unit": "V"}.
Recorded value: {"value": 15, "unit": "V"}
